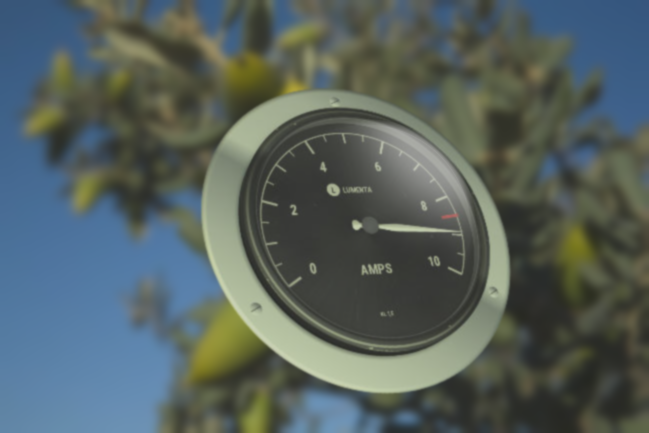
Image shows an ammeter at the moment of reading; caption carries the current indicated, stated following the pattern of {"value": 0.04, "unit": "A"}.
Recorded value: {"value": 9, "unit": "A"}
